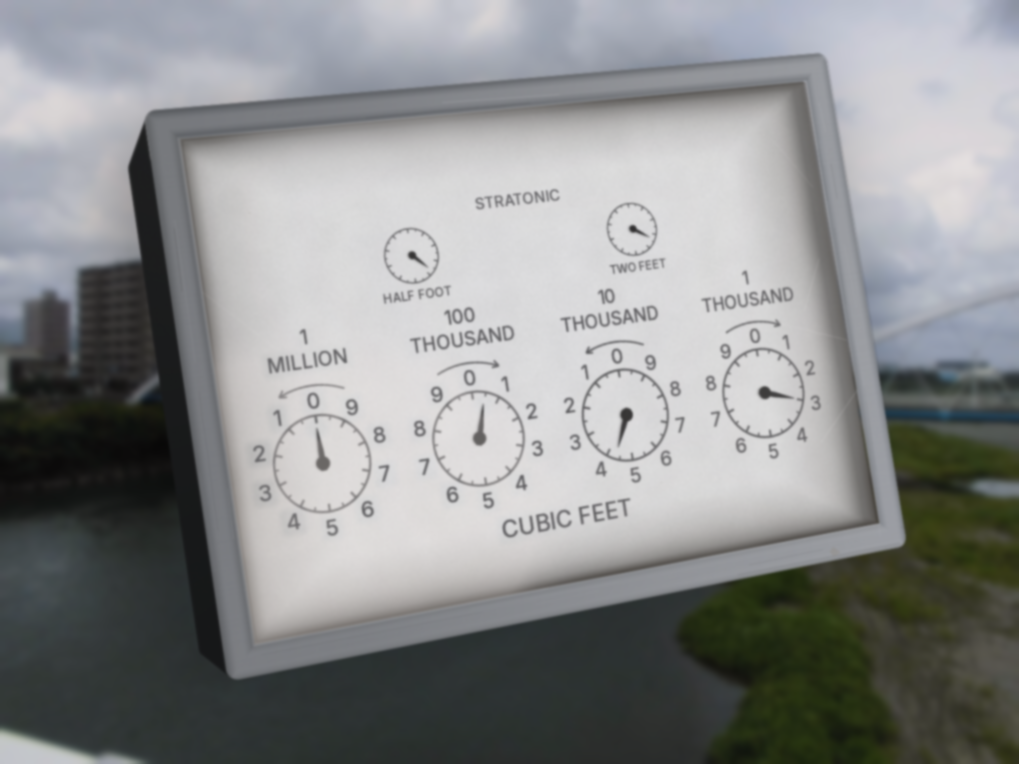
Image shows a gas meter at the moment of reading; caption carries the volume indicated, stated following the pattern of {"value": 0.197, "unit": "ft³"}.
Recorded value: {"value": 4300, "unit": "ft³"}
